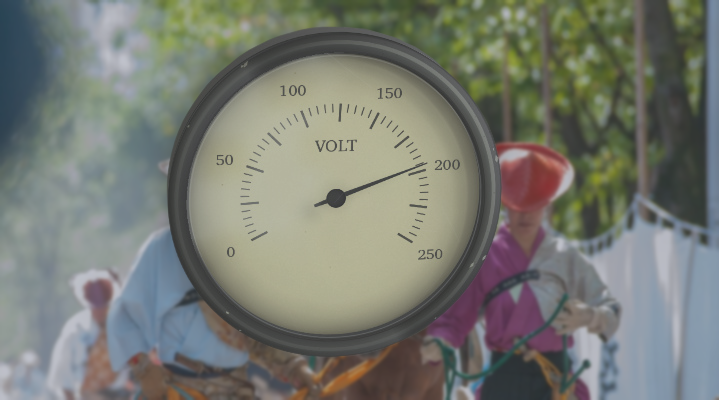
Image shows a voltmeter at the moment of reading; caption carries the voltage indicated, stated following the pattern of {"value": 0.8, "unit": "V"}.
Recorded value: {"value": 195, "unit": "V"}
